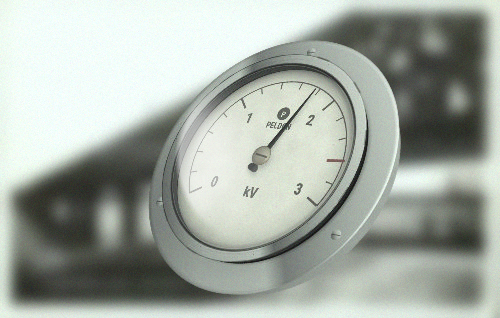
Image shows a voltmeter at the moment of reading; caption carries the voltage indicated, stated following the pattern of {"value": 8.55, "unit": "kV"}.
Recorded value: {"value": 1.8, "unit": "kV"}
